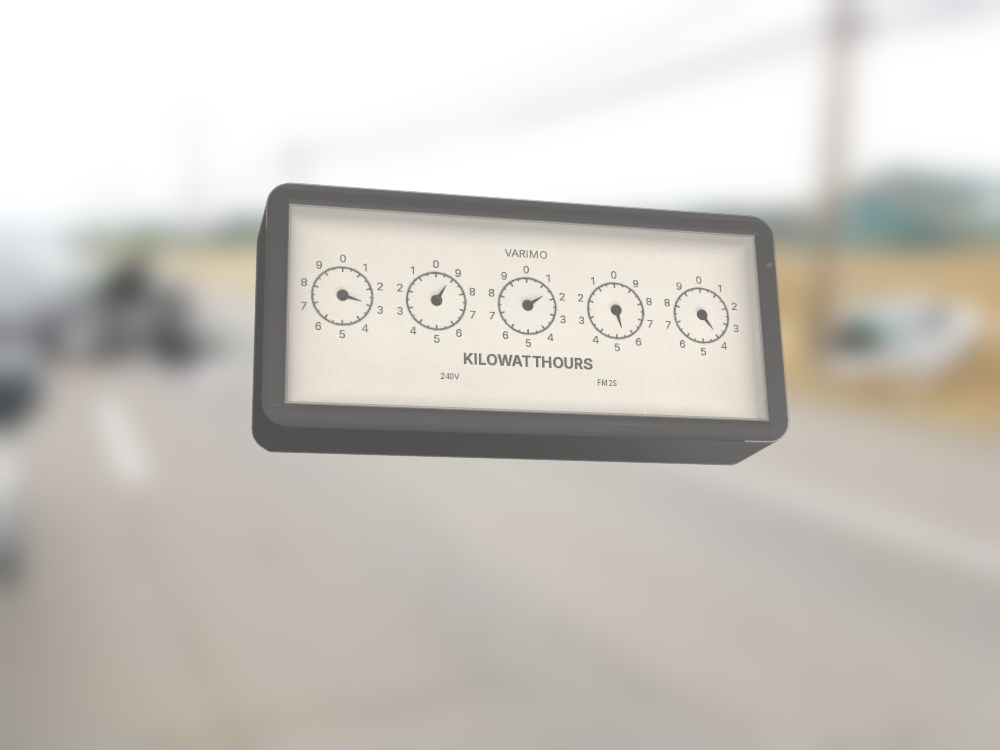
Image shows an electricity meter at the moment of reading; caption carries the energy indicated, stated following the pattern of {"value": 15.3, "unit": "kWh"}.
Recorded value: {"value": 29154, "unit": "kWh"}
